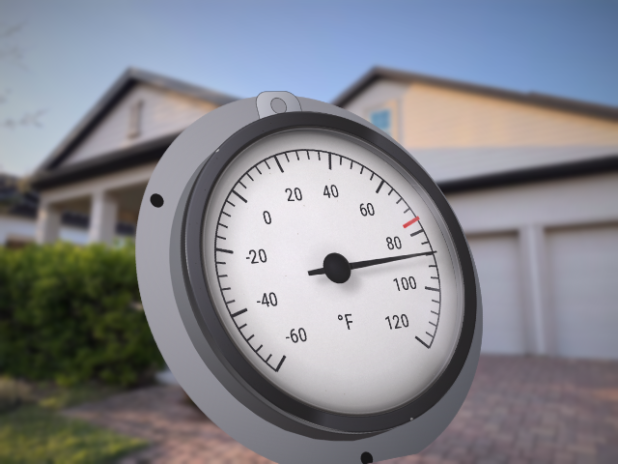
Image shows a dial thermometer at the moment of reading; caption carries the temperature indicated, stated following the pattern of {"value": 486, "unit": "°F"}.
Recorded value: {"value": 88, "unit": "°F"}
